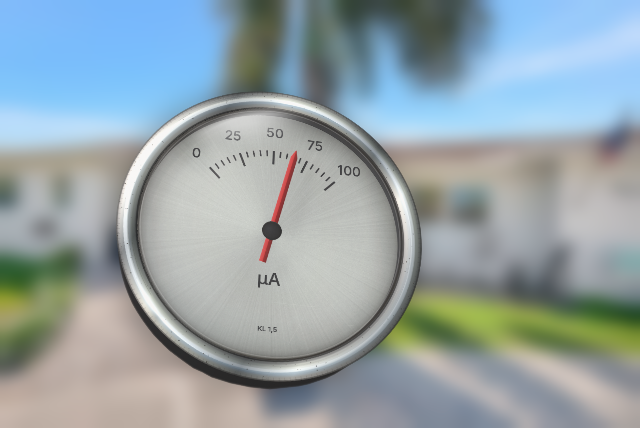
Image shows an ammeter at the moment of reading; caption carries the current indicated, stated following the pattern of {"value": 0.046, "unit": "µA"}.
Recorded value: {"value": 65, "unit": "µA"}
